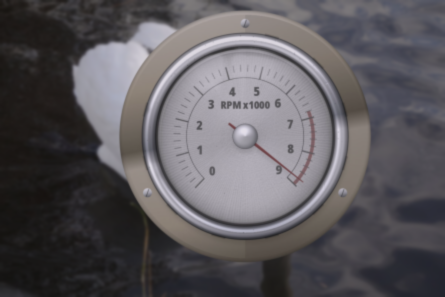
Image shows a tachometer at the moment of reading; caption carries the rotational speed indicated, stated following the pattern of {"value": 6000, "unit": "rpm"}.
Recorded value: {"value": 8800, "unit": "rpm"}
